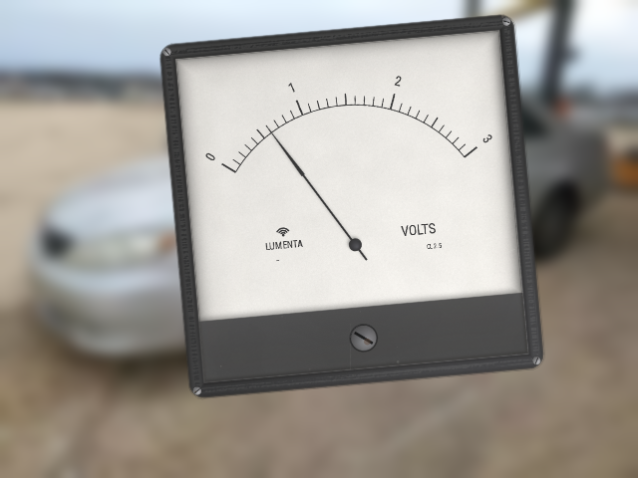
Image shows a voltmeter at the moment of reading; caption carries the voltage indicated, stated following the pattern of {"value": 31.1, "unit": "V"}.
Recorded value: {"value": 0.6, "unit": "V"}
